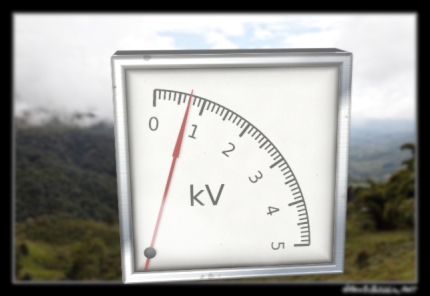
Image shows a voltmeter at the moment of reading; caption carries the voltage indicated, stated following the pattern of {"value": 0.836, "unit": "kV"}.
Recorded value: {"value": 0.7, "unit": "kV"}
